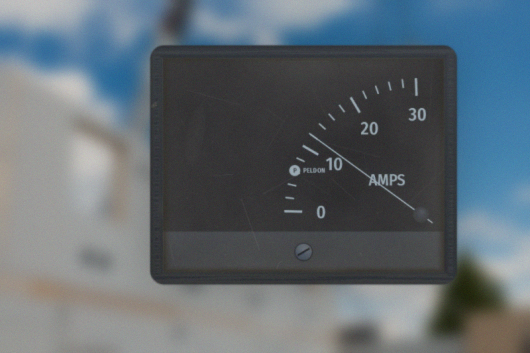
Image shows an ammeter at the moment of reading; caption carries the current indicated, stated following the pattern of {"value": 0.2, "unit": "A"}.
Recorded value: {"value": 12, "unit": "A"}
